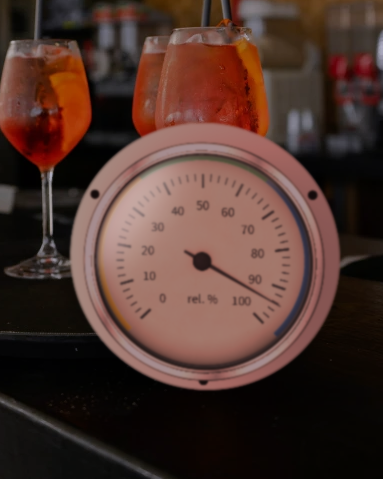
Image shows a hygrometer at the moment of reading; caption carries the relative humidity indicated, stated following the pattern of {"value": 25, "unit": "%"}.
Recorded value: {"value": 94, "unit": "%"}
